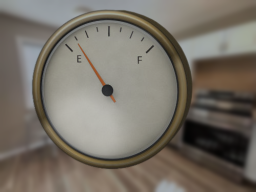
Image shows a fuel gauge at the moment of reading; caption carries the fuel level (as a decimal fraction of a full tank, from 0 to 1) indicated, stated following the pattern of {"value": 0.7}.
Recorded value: {"value": 0.125}
